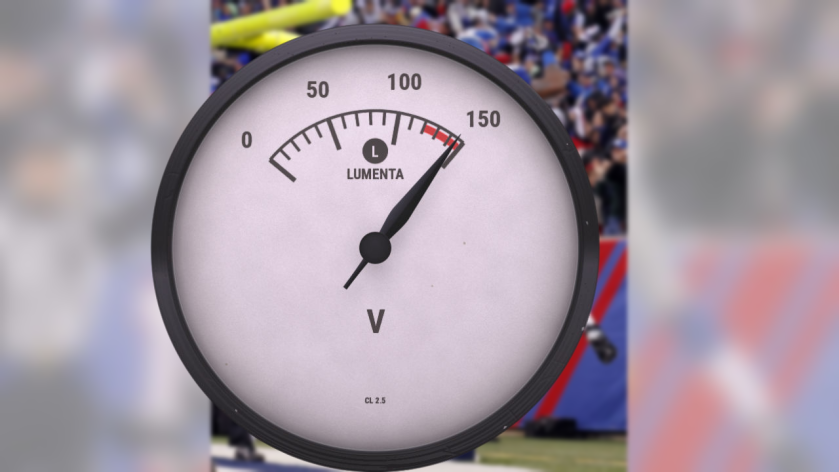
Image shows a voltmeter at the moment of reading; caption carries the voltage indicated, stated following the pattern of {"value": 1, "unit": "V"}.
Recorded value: {"value": 145, "unit": "V"}
